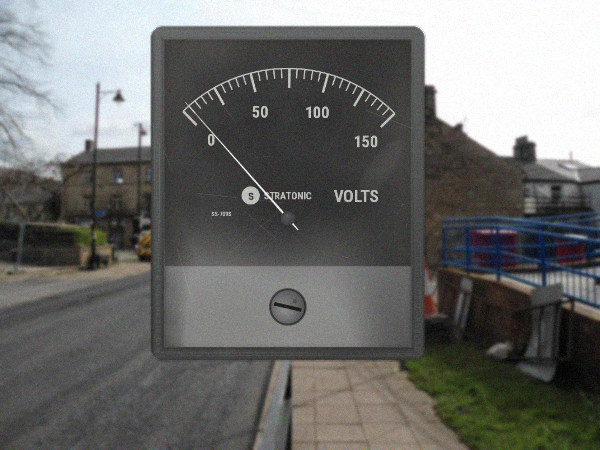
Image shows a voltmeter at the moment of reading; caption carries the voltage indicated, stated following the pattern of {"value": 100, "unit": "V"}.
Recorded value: {"value": 5, "unit": "V"}
